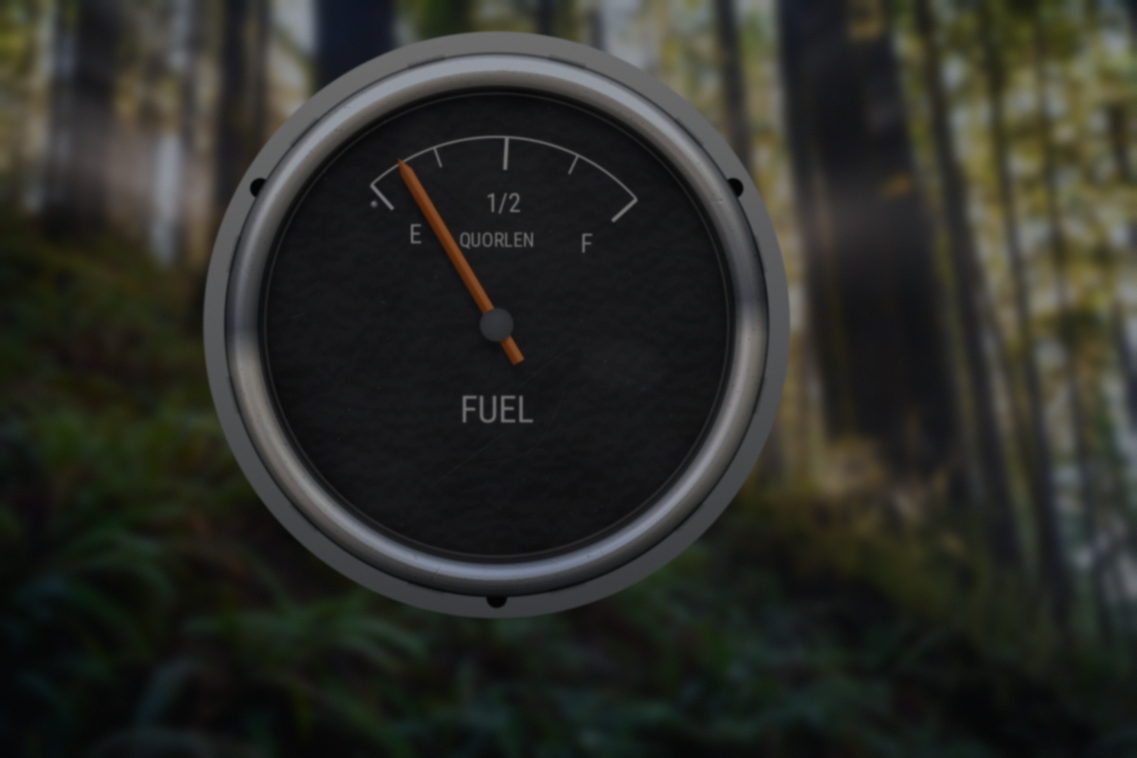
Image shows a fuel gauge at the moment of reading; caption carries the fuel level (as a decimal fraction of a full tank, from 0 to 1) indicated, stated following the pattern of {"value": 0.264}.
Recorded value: {"value": 0.125}
